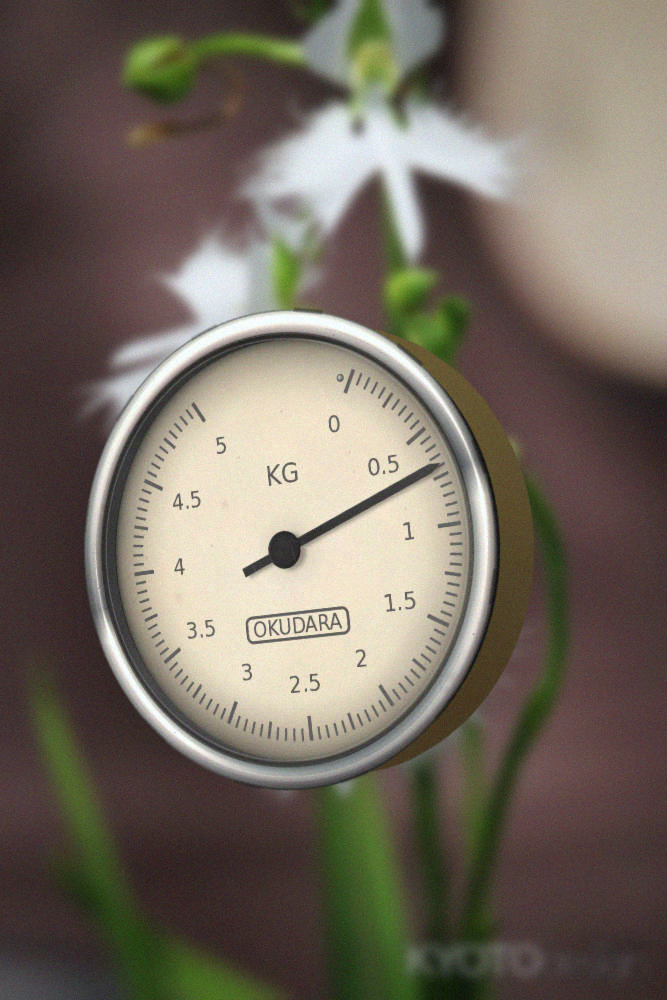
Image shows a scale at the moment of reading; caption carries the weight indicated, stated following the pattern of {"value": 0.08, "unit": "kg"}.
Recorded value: {"value": 0.7, "unit": "kg"}
